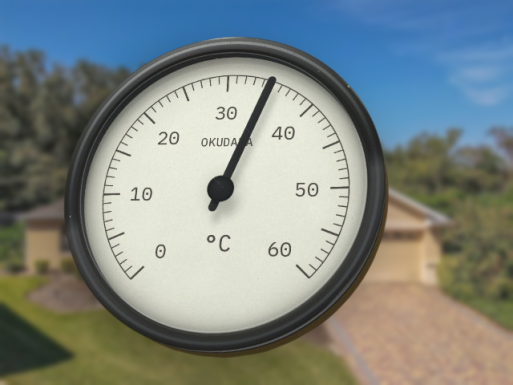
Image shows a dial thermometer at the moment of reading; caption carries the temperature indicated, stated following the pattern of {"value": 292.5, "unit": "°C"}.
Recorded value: {"value": 35, "unit": "°C"}
